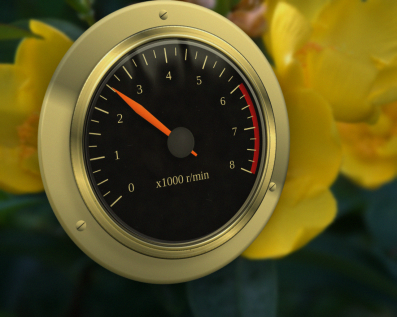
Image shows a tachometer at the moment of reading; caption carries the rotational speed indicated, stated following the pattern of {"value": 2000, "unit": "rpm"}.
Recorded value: {"value": 2500, "unit": "rpm"}
